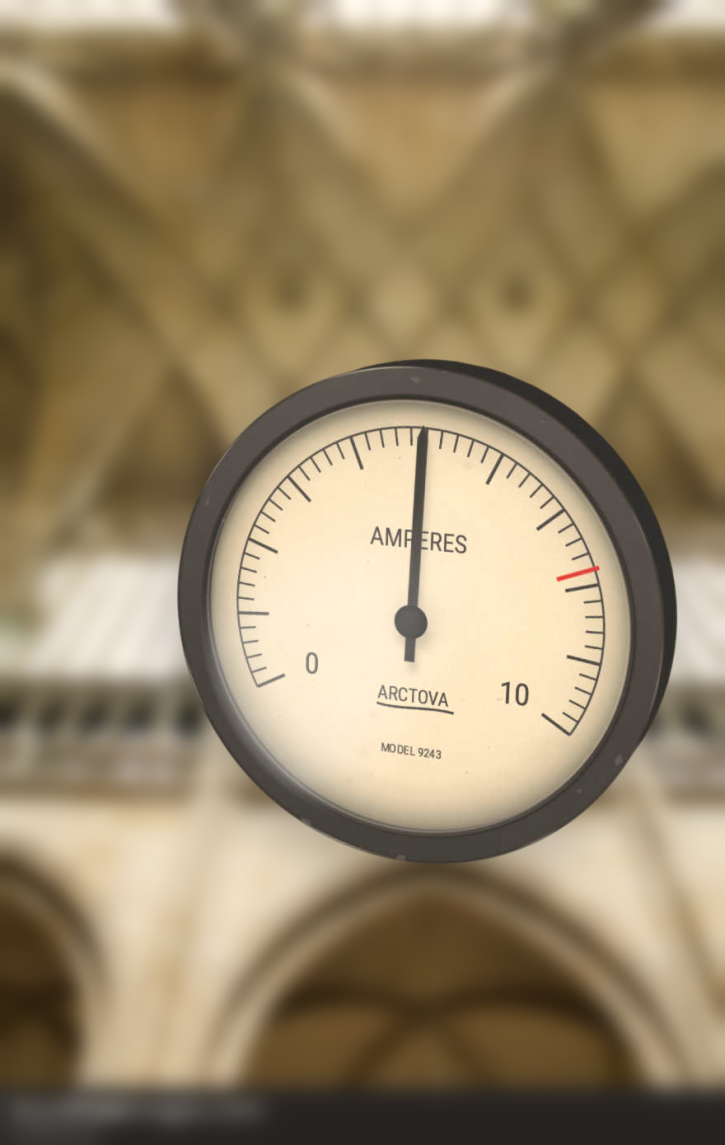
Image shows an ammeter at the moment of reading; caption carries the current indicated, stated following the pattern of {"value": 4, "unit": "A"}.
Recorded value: {"value": 5, "unit": "A"}
